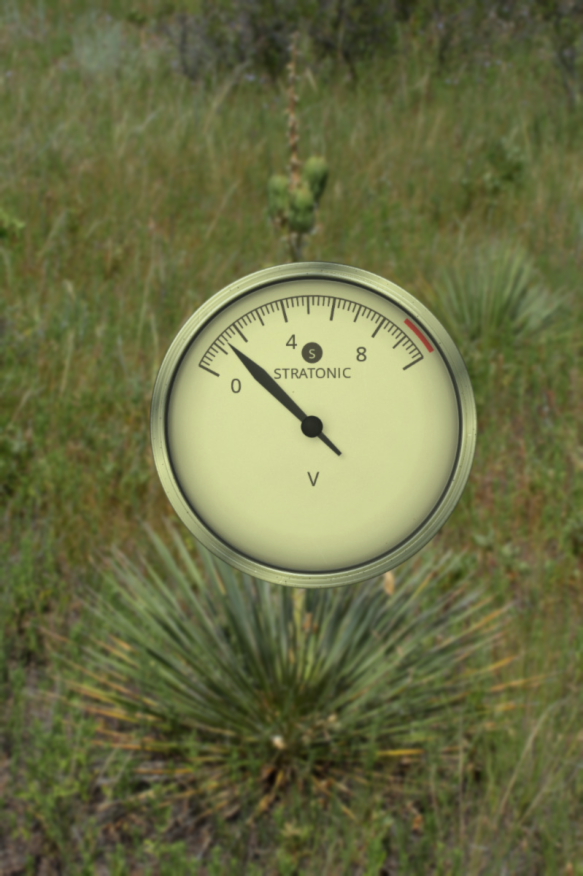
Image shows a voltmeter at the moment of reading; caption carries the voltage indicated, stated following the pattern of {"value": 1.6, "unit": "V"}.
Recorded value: {"value": 1.4, "unit": "V"}
